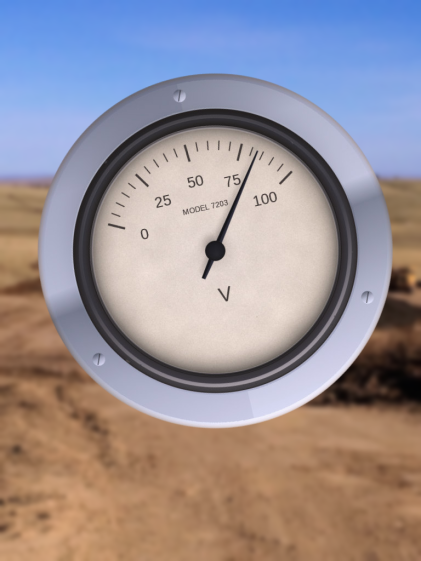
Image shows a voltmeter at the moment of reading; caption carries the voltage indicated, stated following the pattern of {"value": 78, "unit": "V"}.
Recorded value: {"value": 82.5, "unit": "V"}
